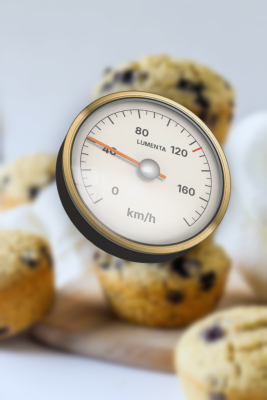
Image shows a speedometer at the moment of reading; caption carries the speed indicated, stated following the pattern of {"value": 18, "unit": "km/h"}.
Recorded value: {"value": 40, "unit": "km/h"}
